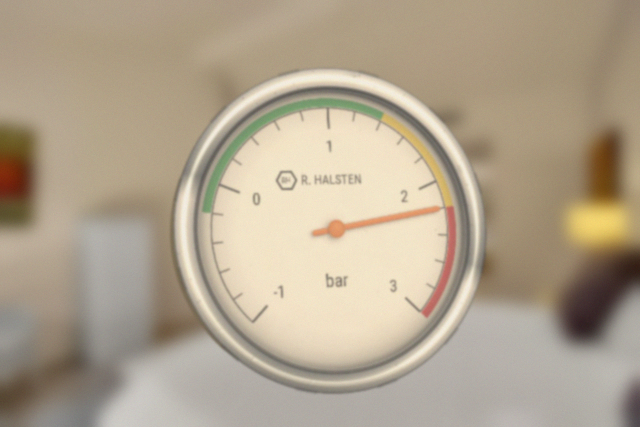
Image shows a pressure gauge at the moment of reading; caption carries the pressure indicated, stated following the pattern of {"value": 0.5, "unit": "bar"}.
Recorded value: {"value": 2.2, "unit": "bar"}
